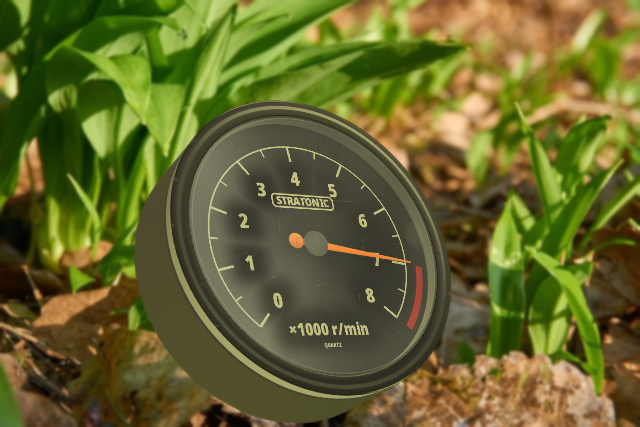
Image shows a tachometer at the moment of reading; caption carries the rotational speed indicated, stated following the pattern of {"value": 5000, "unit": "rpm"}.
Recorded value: {"value": 7000, "unit": "rpm"}
